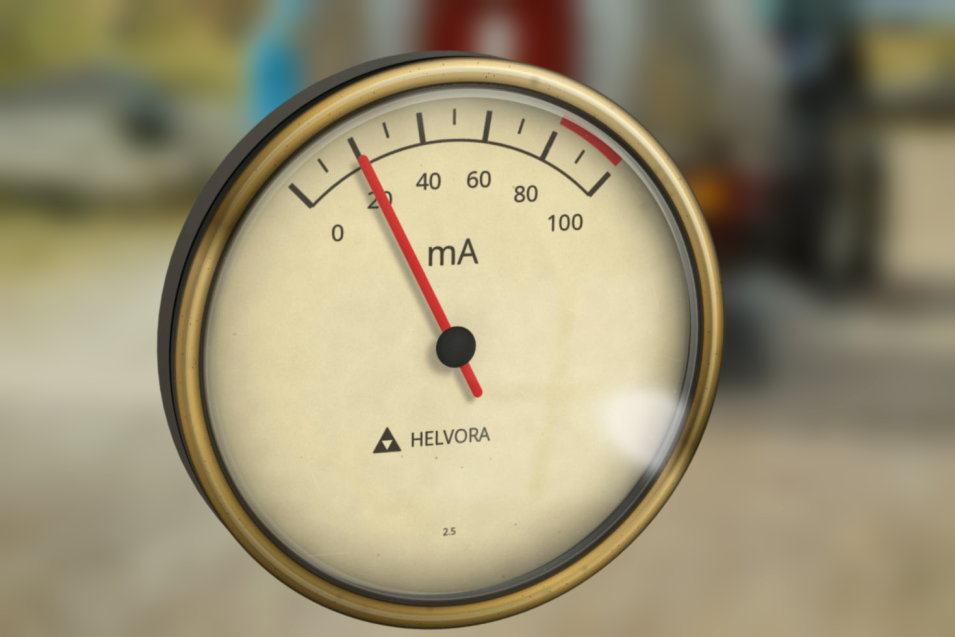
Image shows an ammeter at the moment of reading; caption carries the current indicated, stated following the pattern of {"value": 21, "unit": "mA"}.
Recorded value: {"value": 20, "unit": "mA"}
